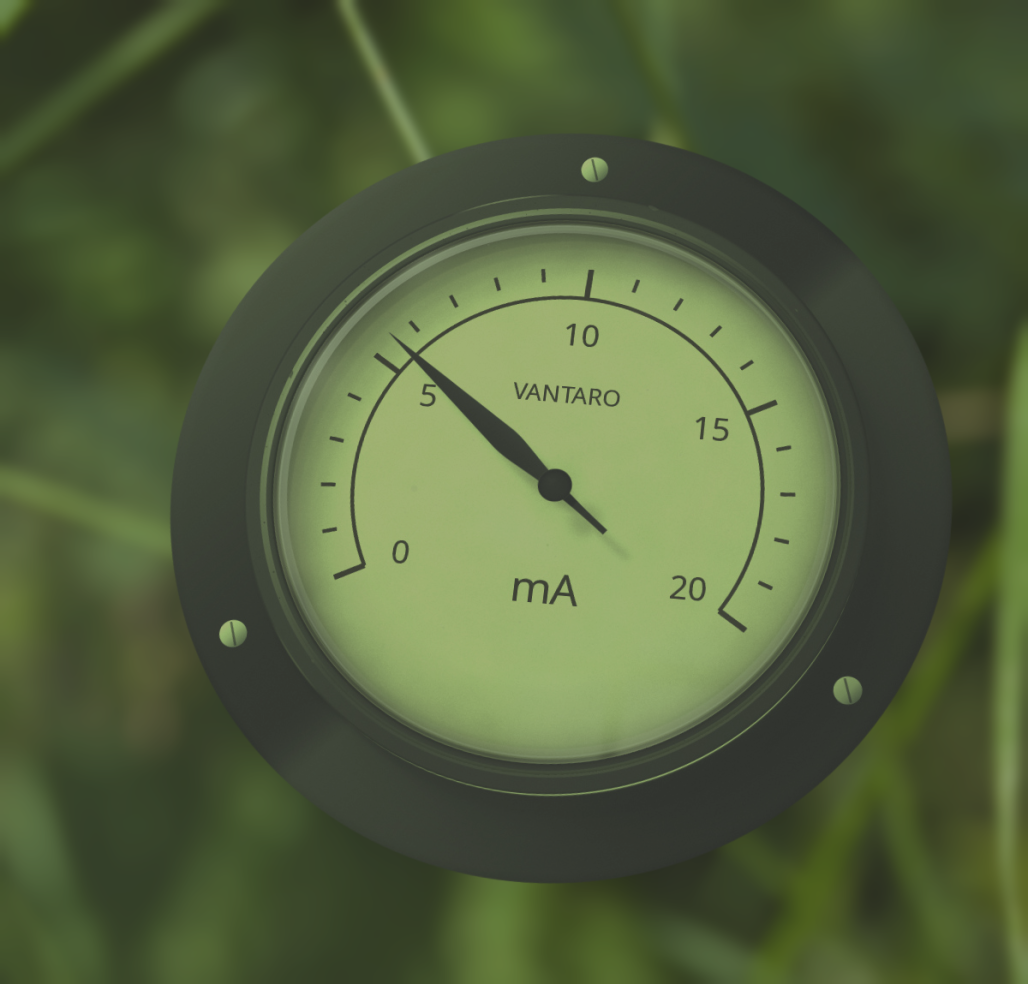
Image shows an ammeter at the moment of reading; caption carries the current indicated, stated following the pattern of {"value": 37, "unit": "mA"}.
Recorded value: {"value": 5.5, "unit": "mA"}
